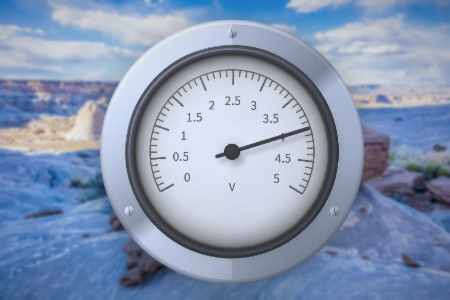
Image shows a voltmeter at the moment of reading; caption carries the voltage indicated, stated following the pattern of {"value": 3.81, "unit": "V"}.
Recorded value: {"value": 4, "unit": "V"}
